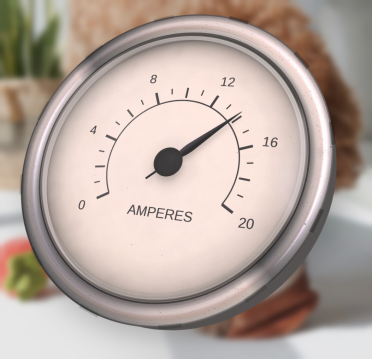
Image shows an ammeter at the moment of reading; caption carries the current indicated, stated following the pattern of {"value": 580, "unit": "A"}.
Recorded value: {"value": 14, "unit": "A"}
